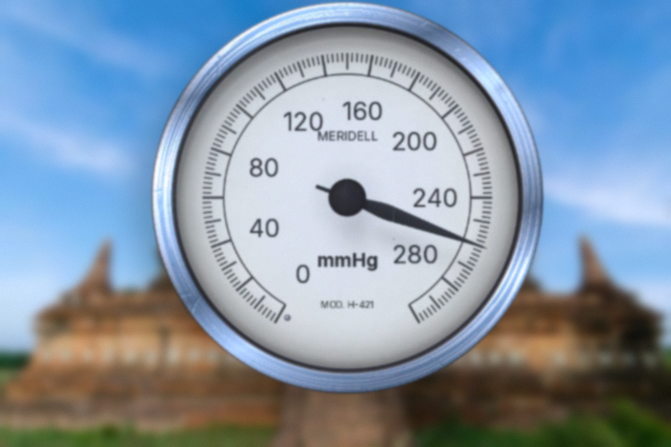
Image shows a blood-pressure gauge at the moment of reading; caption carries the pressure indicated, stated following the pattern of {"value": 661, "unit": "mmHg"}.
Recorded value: {"value": 260, "unit": "mmHg"}
